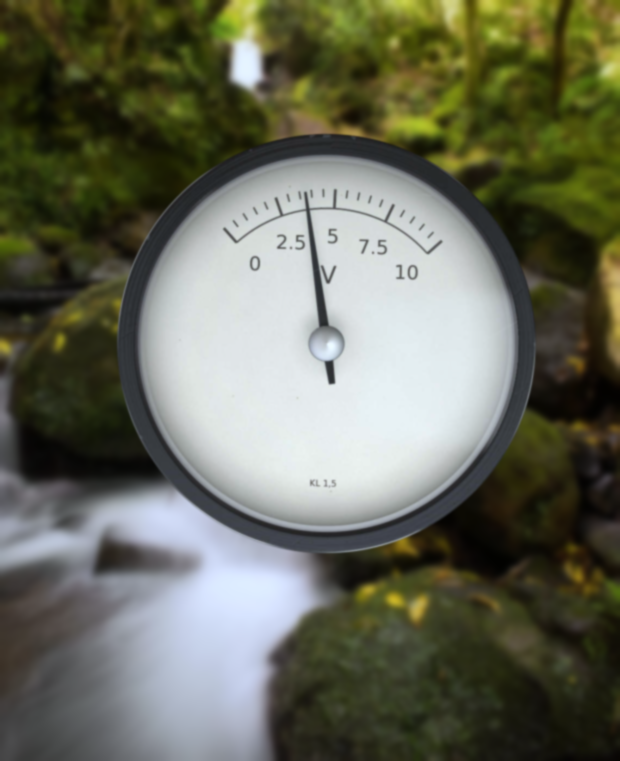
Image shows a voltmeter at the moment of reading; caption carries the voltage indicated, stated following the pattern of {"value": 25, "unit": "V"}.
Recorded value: {"value": 3.75, "unit": "V"}
